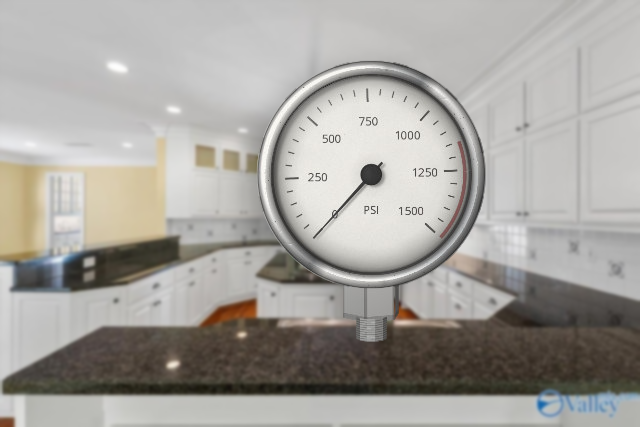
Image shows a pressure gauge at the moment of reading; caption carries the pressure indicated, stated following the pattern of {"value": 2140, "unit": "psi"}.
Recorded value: {"value": 0, "unit": "psi"}
